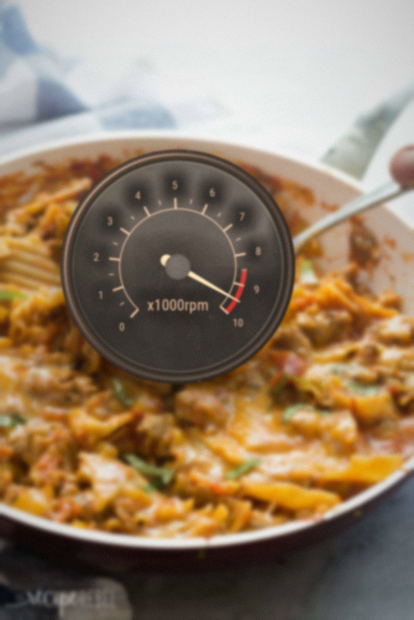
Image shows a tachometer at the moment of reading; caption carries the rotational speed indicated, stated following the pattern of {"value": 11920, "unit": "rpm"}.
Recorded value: {"value": 9500, "unit": "rpm"}
